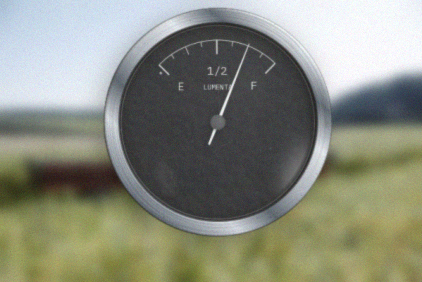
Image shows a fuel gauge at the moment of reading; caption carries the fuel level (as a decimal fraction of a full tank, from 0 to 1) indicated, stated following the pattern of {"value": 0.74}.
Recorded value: {"value": 0.75}
